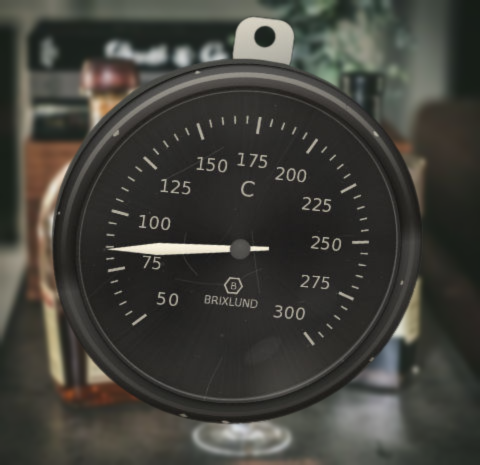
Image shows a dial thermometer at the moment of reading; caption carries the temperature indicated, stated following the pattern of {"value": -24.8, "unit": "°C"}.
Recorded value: {"value": 85, "unit": "°C"}
